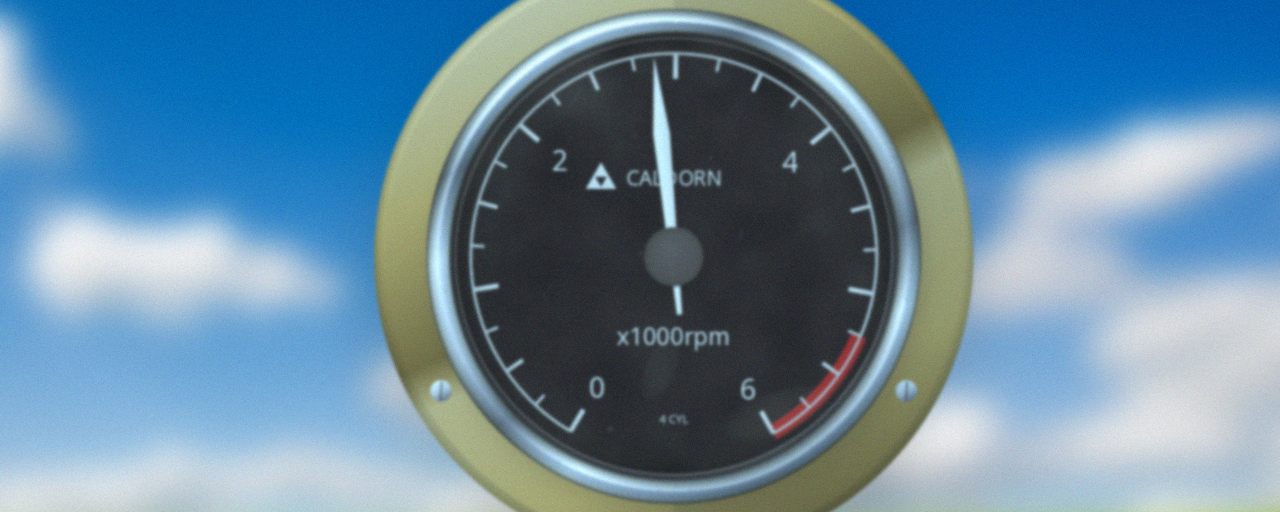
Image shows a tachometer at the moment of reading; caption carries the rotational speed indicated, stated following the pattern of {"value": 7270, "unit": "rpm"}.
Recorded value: {"value": 2875, "unit": "rpm"}
